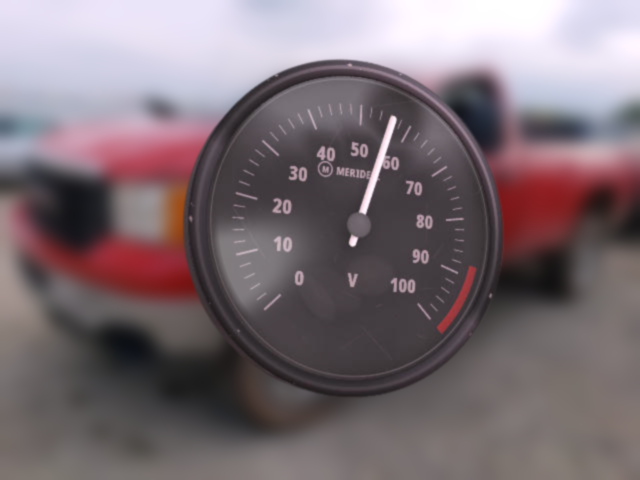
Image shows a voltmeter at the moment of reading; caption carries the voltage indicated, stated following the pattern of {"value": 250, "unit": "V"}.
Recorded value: {"value": 56, "unit": "V"}
